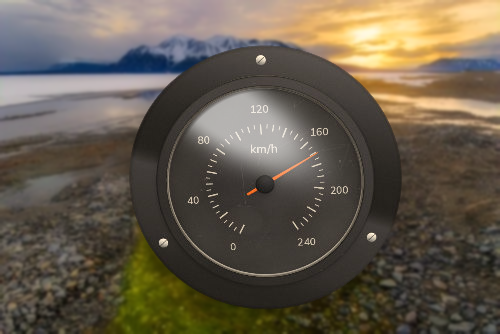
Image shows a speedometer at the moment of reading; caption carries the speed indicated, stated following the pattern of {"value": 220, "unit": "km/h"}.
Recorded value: {"value": 170, "unit": "km/h"}
